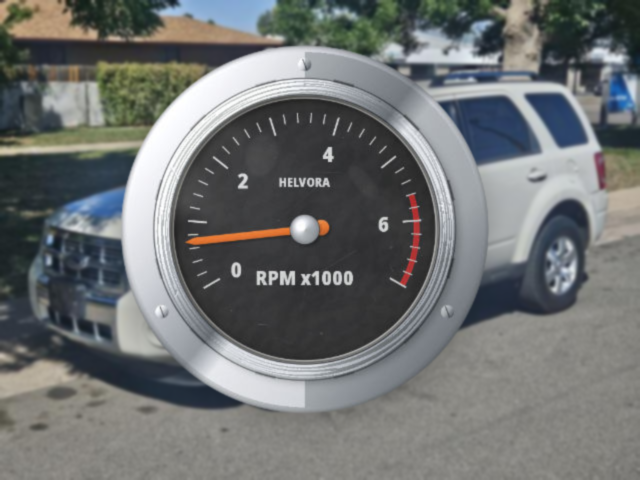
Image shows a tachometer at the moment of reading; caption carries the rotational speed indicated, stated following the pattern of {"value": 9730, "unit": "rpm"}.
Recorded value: {"value": 700, "unit": "rpm"}
